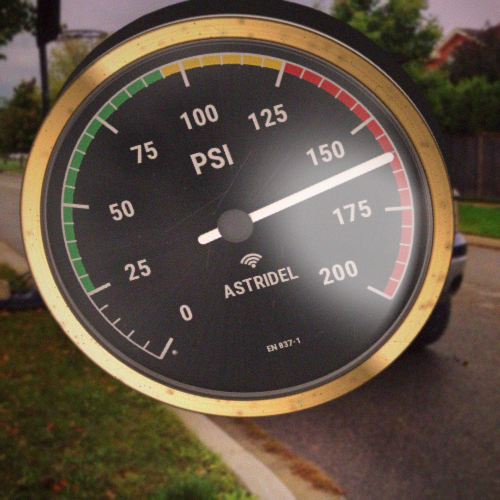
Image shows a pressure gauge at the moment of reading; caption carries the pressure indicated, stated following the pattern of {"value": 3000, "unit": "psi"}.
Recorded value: {"value": 160, "unit": "psi"}
